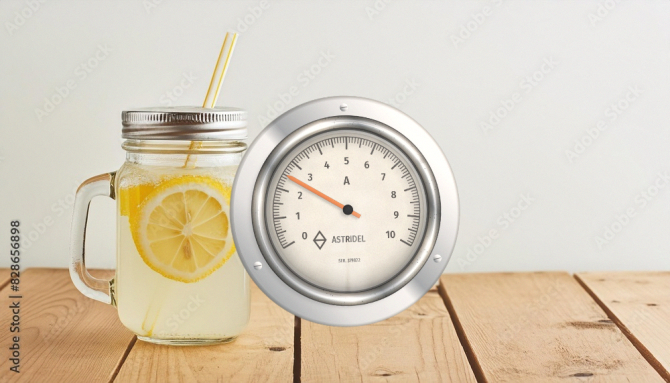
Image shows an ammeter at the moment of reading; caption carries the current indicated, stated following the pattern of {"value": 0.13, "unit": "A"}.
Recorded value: {"value": 2.5, "unit": "A"}
